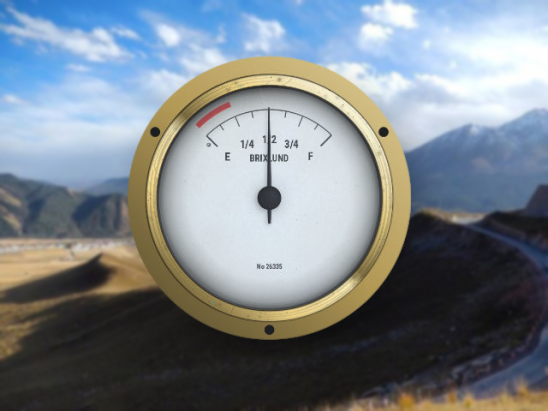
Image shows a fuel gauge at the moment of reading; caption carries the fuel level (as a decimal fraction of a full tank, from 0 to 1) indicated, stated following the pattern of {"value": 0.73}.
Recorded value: {"value": 0.5}
